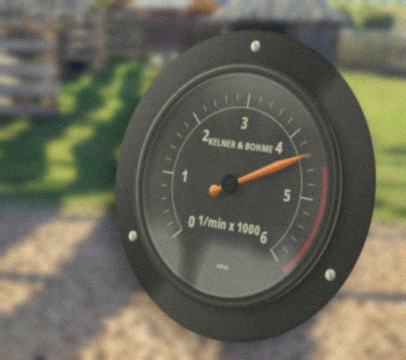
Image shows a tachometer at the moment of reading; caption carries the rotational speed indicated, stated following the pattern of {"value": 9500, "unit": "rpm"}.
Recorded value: {"value": 4400, "unit": "rpm"}
